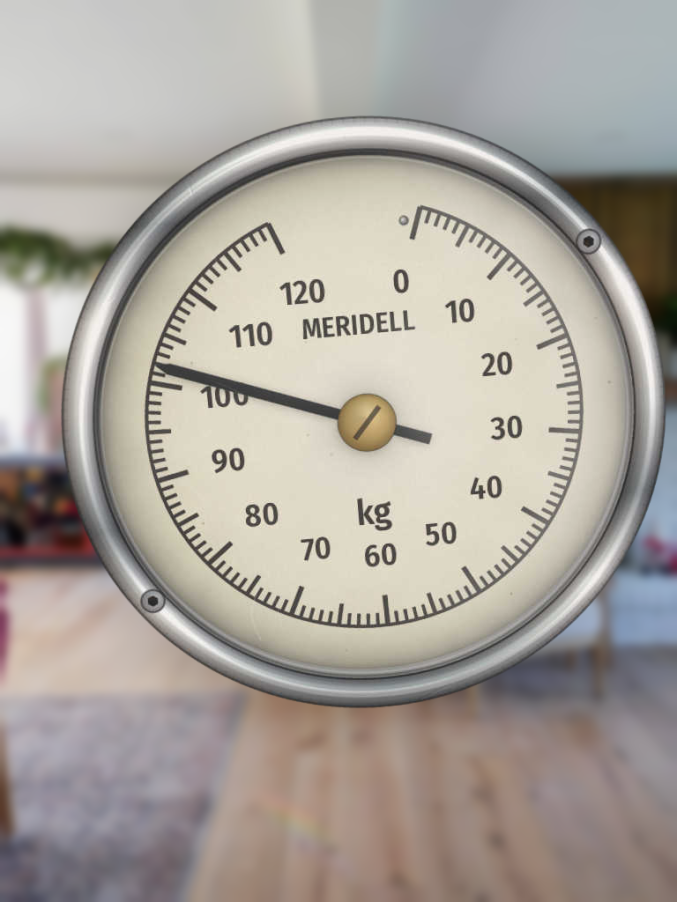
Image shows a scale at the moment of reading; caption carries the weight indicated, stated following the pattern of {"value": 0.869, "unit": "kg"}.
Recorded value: {"value": 102, "unit": "kg"}
